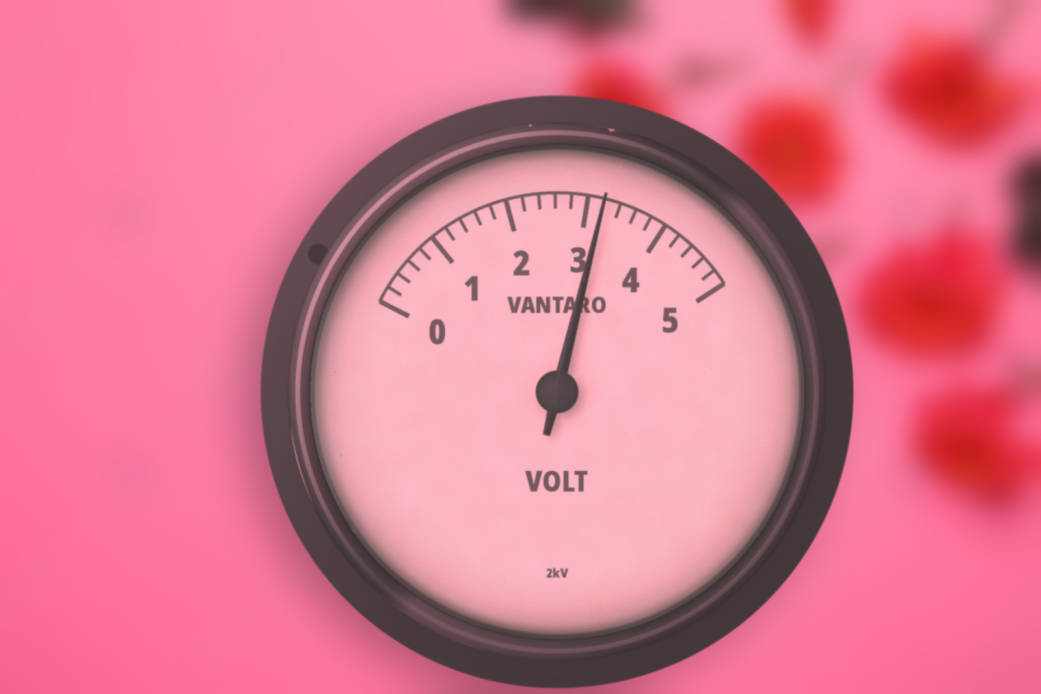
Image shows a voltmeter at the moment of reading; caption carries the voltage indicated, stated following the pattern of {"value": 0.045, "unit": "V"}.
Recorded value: {"value": 3.2, "unit": "V"}
